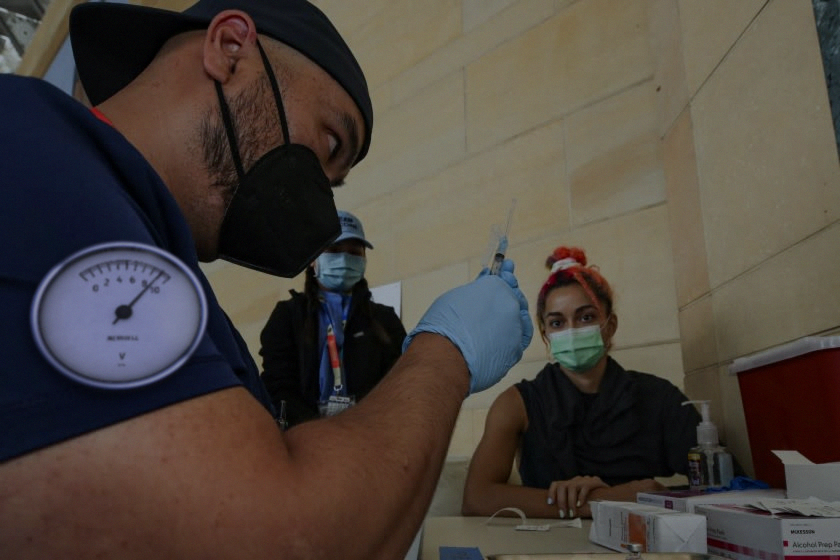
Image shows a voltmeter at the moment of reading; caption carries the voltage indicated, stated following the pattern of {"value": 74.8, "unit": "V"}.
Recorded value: {"value": 9, "unit": "V"}
